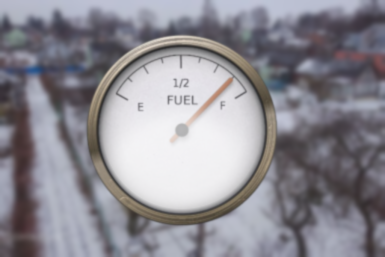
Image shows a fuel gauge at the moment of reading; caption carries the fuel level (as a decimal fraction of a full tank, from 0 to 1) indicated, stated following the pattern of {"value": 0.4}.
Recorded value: {"value": 0.875}
